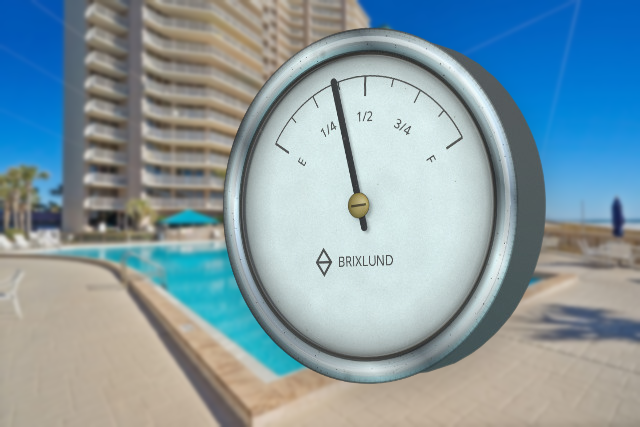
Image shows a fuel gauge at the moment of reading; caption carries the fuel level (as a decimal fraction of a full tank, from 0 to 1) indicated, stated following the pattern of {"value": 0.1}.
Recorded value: {"value": 0.375}
